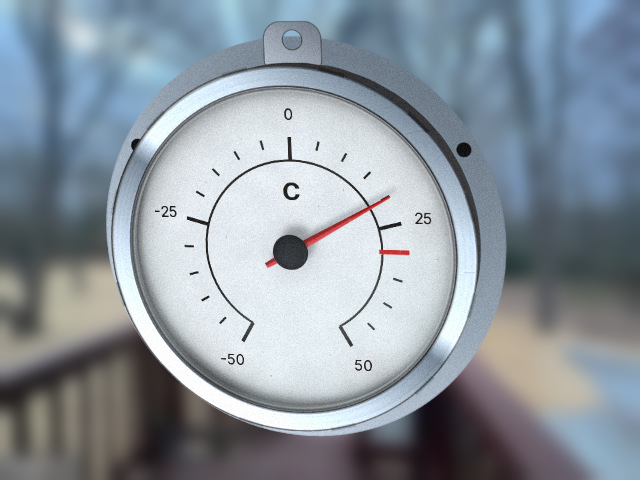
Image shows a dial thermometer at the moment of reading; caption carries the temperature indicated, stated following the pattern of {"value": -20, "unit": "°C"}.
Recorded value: {"value": 20, "unit": "°C"}
